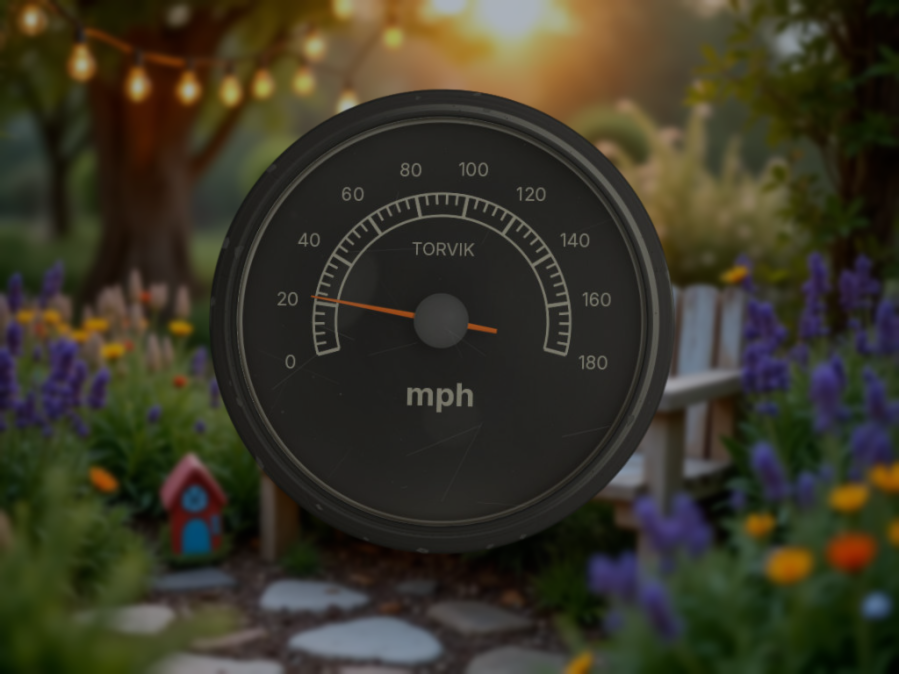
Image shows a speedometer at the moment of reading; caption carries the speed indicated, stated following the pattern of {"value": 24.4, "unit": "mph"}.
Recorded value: {"value": 22, "unit": "mph"}
